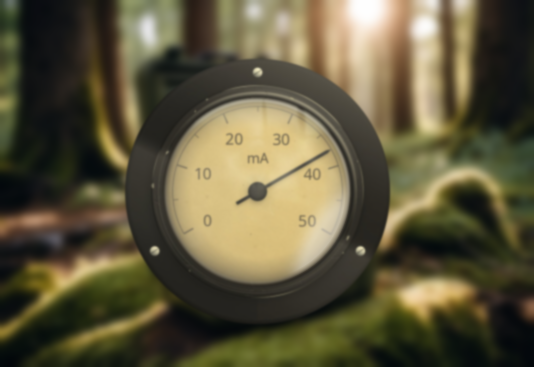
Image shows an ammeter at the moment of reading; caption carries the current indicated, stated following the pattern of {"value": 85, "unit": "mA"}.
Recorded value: {"value": 37.5, "unit": "mA"}
